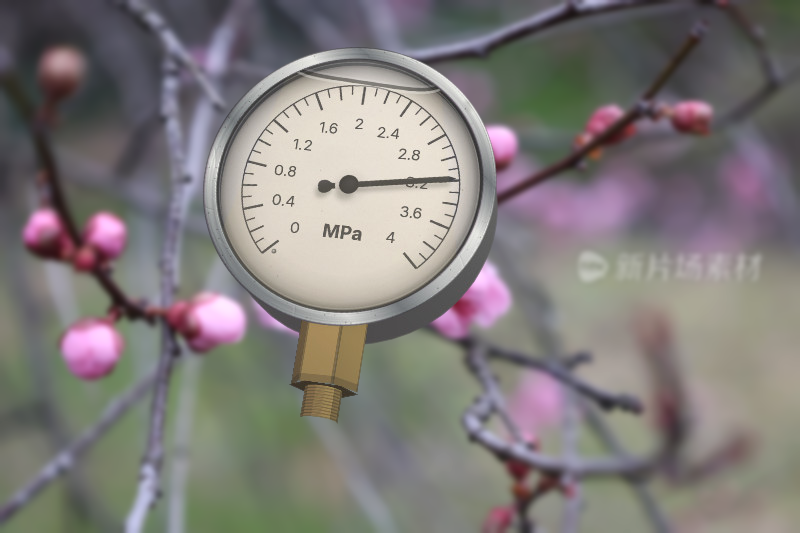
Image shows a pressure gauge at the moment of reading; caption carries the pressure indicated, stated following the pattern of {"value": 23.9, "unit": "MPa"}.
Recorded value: {"value": 3.2, "unit": "MPa"}
